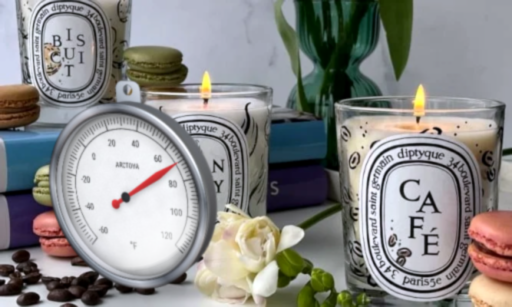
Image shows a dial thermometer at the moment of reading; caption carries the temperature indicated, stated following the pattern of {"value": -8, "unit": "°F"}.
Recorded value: {"value": 70, "unit": "°F"}
